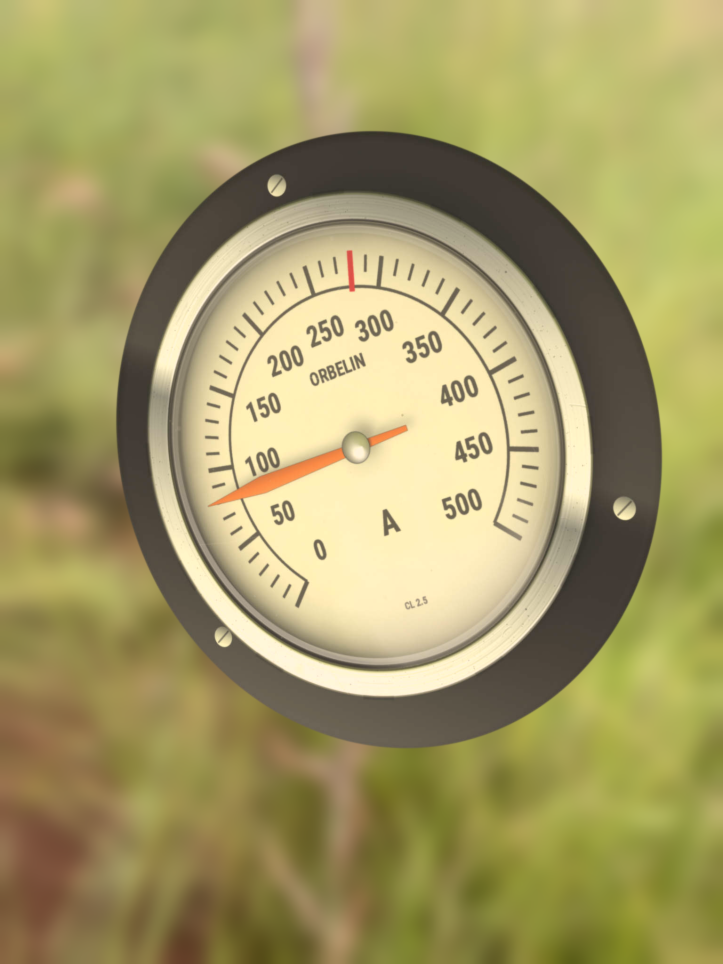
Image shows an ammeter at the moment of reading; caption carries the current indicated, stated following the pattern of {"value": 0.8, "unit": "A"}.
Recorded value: {"value": 80, "unit": "A"}
